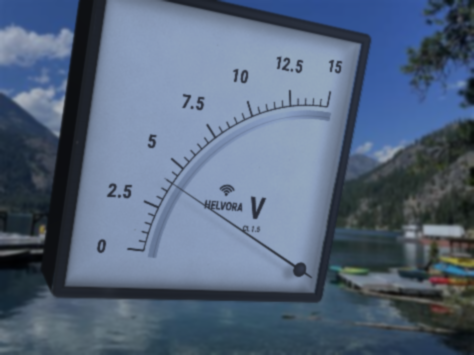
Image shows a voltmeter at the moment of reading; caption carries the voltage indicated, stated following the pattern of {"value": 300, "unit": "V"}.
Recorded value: {"value": 4, "unit": "V"}
